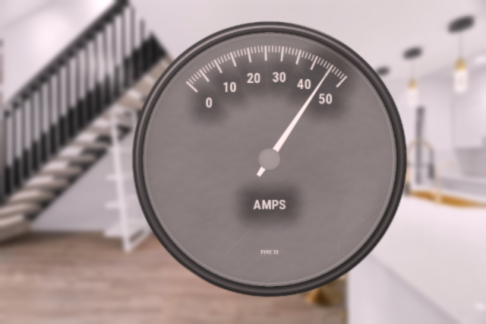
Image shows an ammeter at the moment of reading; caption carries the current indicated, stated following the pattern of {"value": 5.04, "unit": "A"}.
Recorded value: {"value": 45, "unit": "A"}
